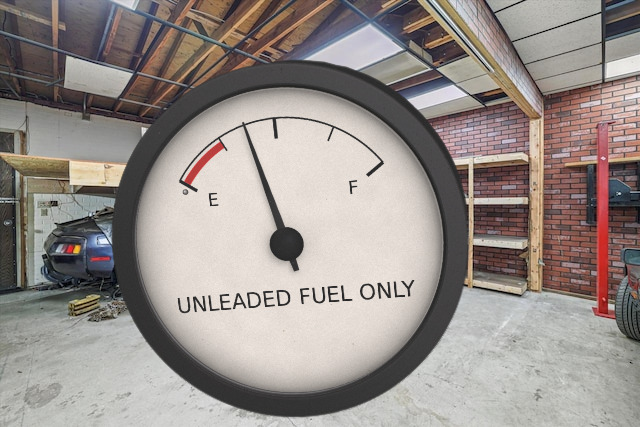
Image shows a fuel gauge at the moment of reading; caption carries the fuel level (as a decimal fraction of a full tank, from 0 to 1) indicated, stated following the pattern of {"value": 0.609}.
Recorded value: {"value": 0.375}
